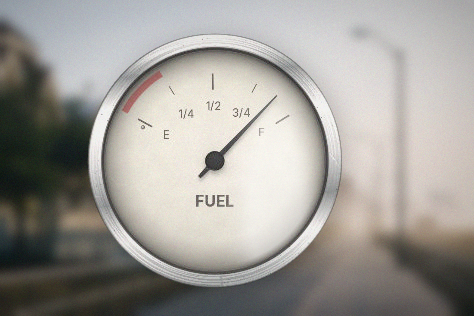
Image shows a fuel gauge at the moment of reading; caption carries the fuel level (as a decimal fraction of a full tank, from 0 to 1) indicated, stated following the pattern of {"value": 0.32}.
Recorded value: {"value": 0.875}
